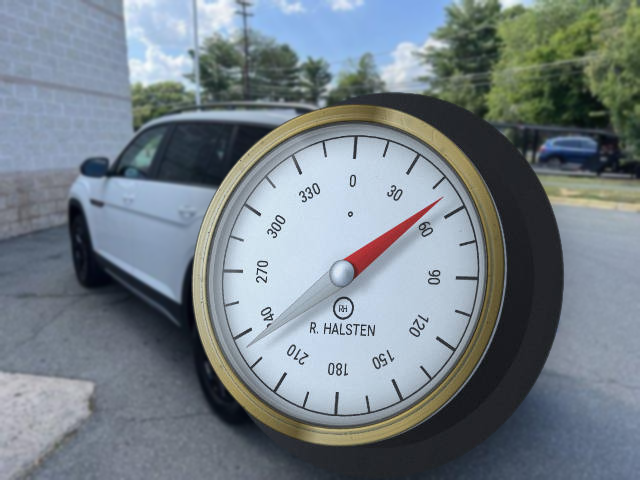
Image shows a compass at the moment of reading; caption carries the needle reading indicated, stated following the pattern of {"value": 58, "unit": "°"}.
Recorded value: {"value": 52.5, "unit": "°"}
